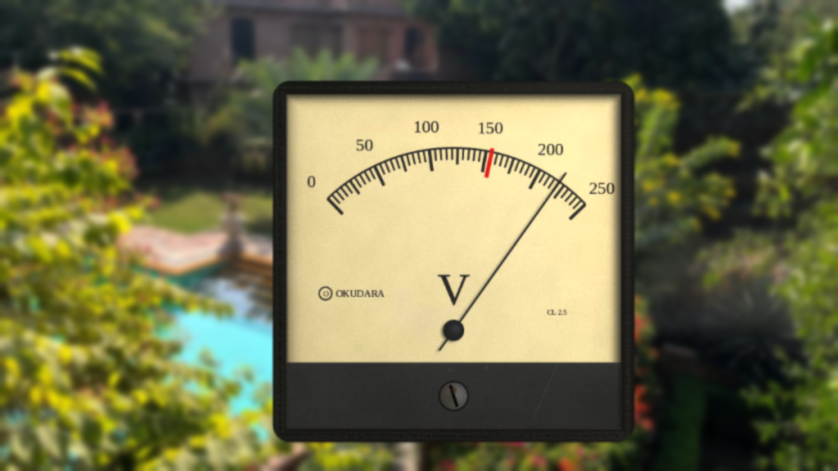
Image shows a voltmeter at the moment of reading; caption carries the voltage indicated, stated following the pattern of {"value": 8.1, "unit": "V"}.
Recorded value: {"value": 220, "unit": "V"}
